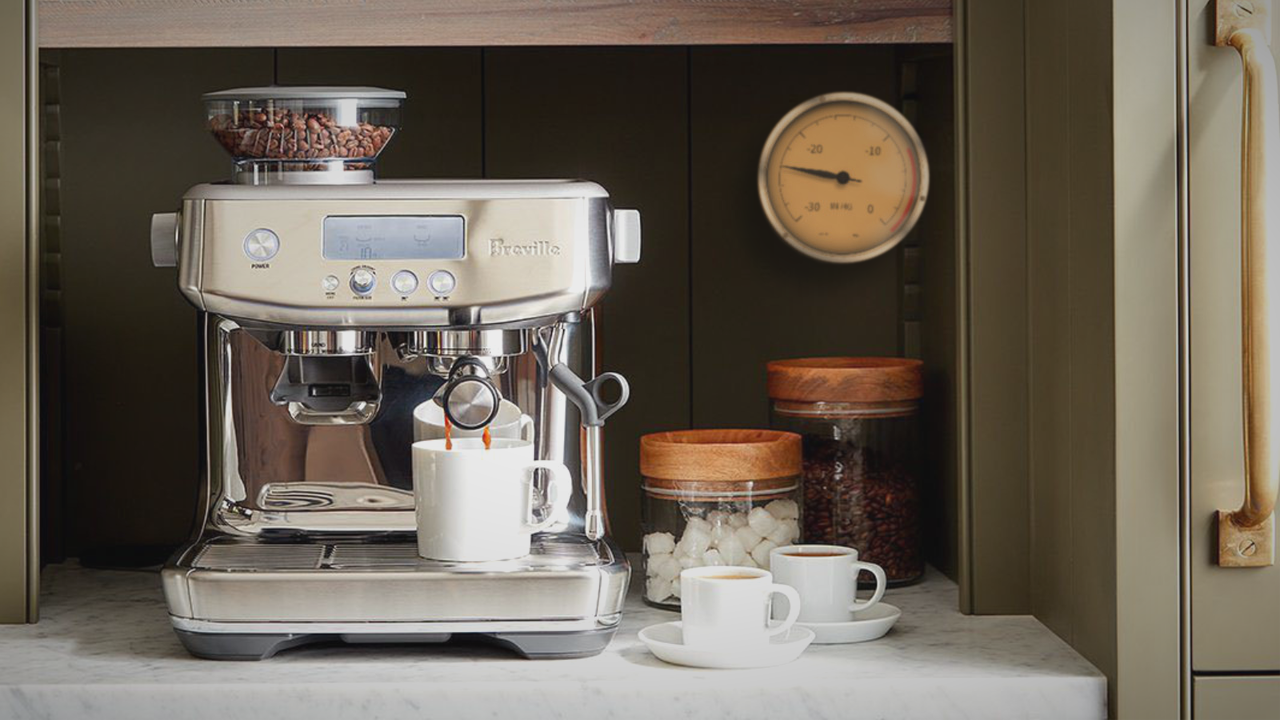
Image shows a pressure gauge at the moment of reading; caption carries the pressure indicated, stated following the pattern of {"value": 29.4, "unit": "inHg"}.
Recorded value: {"value": -24, "unit": "inHg"}
